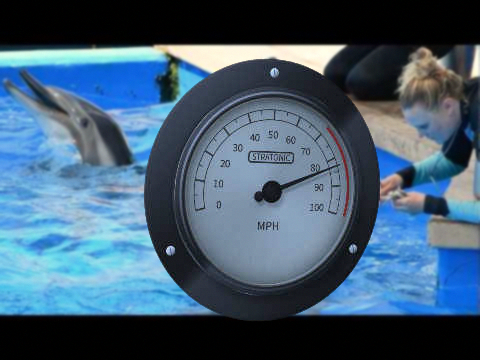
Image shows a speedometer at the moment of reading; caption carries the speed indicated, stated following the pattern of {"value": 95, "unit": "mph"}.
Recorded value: {"value": 82.5, "unit": "mph"}
